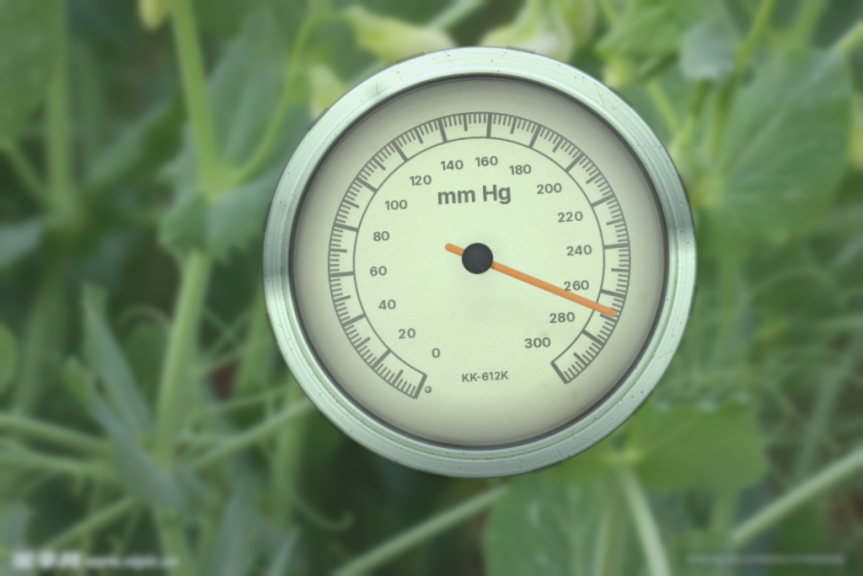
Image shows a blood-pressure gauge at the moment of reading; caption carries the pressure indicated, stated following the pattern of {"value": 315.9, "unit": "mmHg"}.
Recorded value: {"value": 268, "unit": "mmHg"}
